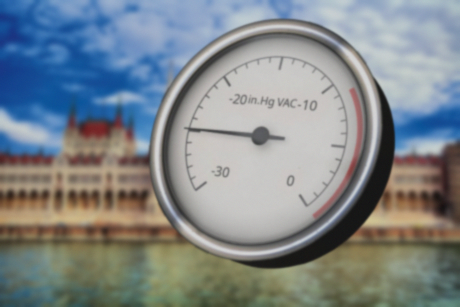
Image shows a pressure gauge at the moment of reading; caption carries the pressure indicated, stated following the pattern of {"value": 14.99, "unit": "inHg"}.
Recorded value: {"value": -25, "unit": "inHg"}
